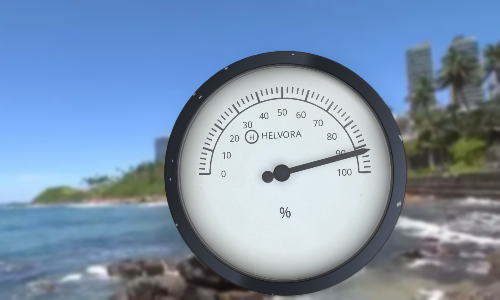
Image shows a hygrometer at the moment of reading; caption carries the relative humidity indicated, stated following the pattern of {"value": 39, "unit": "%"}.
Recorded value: {"value": 92, "unit": "%"}
